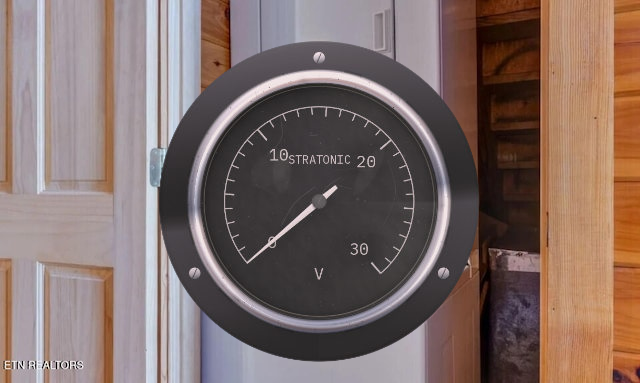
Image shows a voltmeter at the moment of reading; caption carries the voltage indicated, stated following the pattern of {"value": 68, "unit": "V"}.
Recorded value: {"value": 0, "unit": "V"}
